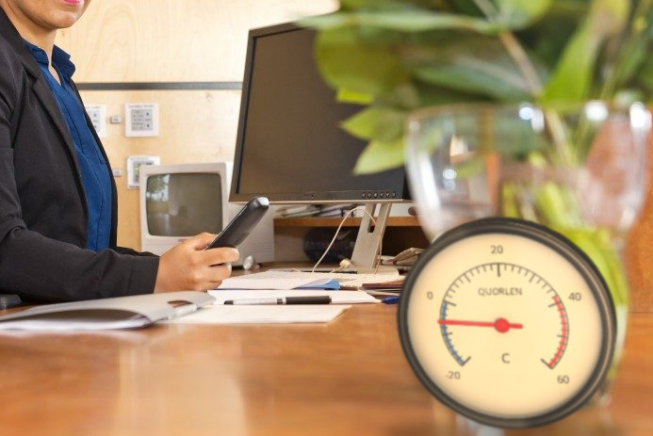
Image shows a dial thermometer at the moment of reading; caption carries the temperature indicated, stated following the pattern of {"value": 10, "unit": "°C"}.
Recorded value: {"value": -6, "unit": "°C"}
